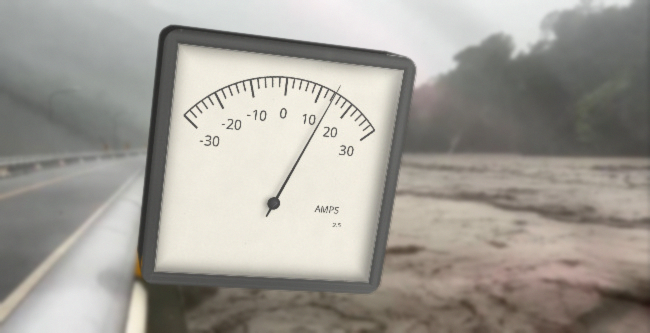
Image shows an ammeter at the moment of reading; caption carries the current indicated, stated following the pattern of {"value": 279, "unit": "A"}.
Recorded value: {"value": 14, "unit": "A"}
